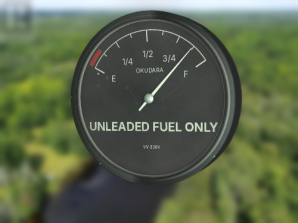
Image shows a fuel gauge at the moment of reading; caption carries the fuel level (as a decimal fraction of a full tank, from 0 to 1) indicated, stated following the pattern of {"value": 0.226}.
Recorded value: {"value": 0.875}
